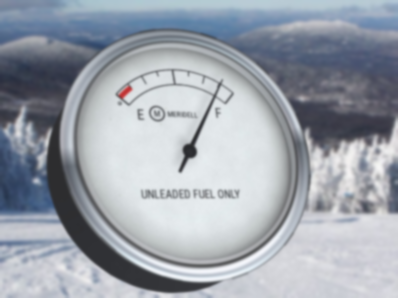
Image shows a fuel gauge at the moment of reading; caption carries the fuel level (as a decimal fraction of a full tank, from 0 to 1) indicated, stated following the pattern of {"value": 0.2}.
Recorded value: {"value": 0.875}
